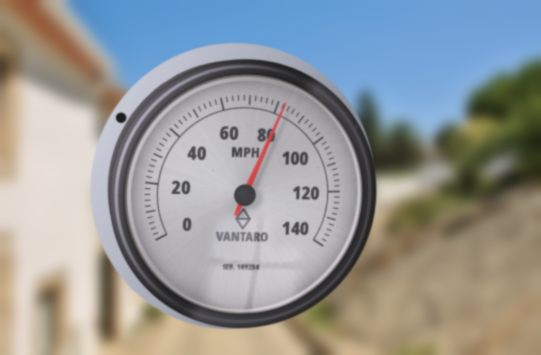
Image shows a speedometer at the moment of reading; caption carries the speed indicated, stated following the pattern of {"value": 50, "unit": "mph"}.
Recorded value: {"value": 82, "unit": "mph"}
